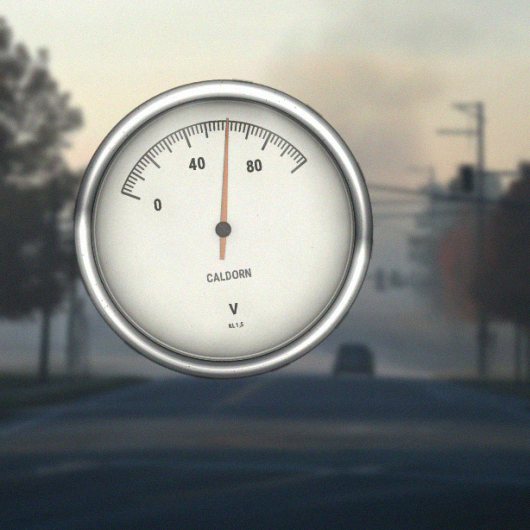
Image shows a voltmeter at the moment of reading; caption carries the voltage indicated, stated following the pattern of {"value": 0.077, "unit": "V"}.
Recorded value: {"value": 60, "unit": "V"}
